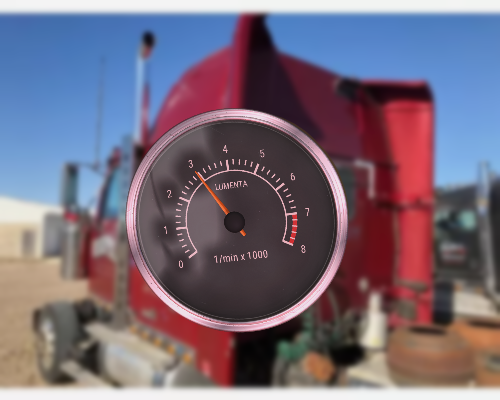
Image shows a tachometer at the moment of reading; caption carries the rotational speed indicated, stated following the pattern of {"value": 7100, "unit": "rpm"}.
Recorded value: {"value": 3000, "unit": "rpm"}
